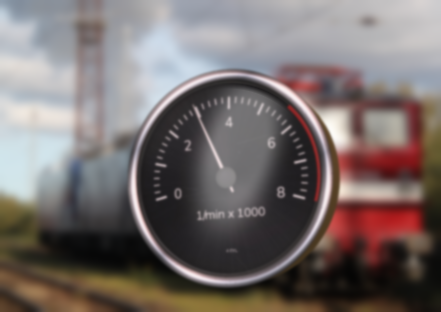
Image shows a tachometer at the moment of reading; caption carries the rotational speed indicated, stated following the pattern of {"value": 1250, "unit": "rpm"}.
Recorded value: {"value": 3000, "unit": "rpm"}
